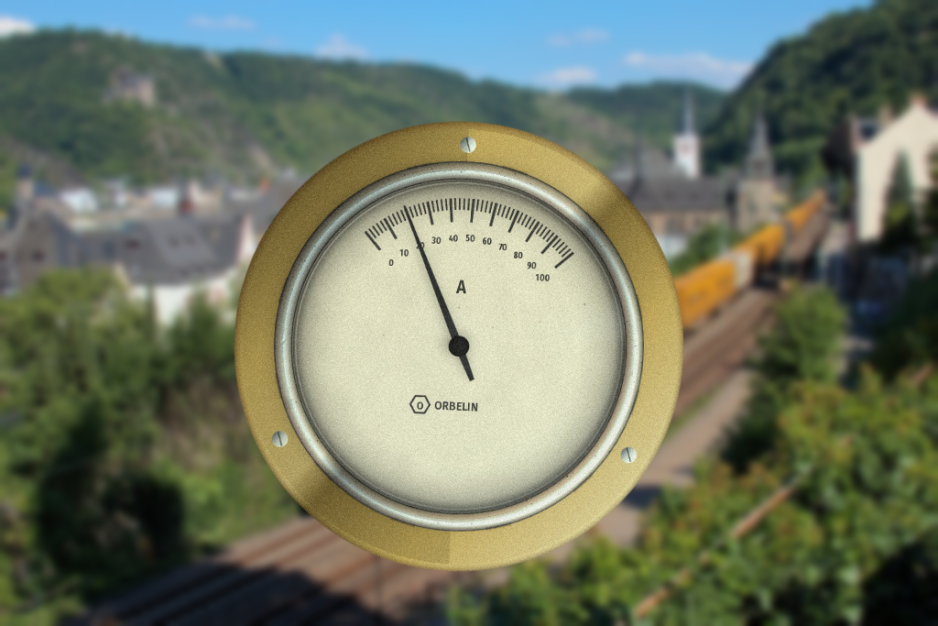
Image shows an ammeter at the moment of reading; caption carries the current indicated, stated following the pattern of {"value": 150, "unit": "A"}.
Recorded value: {"value": 20, "unit": "A"}
